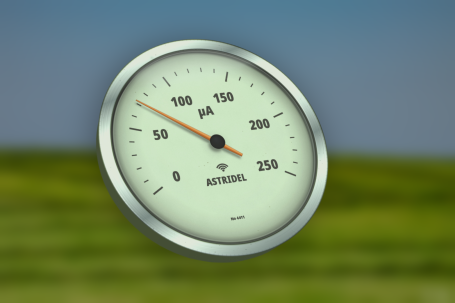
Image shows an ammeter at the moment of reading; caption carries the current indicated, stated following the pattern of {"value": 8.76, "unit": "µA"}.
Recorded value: {"value": 70, "unit": "µA"}
